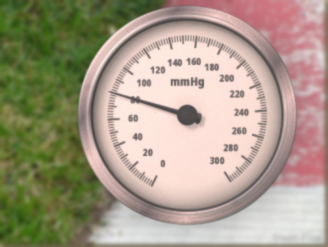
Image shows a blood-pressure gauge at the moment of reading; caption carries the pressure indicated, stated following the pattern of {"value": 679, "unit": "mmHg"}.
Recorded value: {"value": 80, "unit": "mmHg"}
